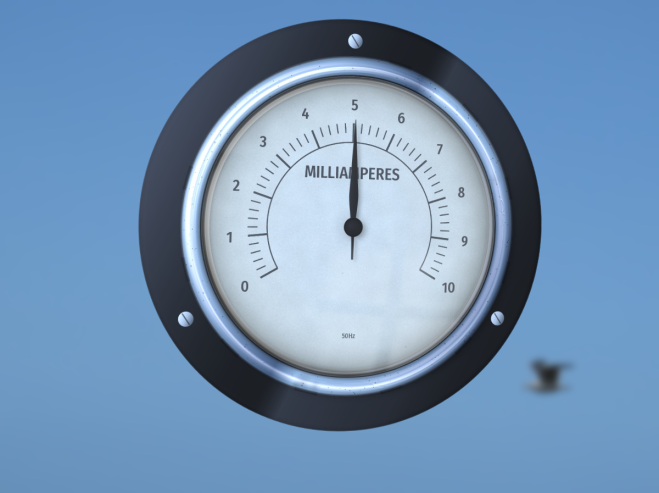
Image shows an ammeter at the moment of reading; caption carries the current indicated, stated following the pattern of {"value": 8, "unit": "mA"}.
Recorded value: {"value": 5, "unit": "mA"}
